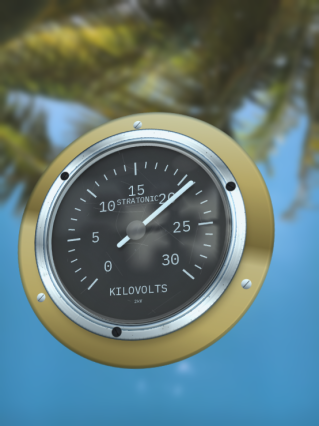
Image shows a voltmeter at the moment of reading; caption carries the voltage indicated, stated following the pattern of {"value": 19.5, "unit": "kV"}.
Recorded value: {"value": 21, "unit": "kV"}
